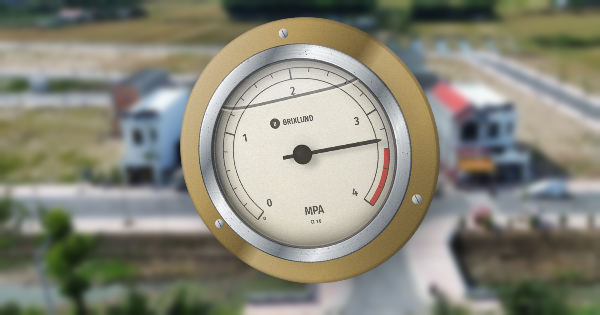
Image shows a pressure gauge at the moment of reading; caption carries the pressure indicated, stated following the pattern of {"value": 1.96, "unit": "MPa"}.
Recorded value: {"value": 3.3, "unit": "MPa"}
